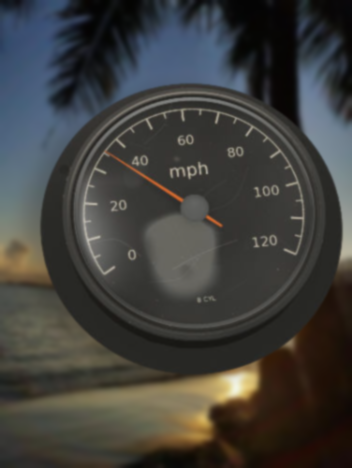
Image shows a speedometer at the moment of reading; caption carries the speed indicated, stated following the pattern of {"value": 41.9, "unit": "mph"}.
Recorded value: {"value": 35, "unit": "mph"}
